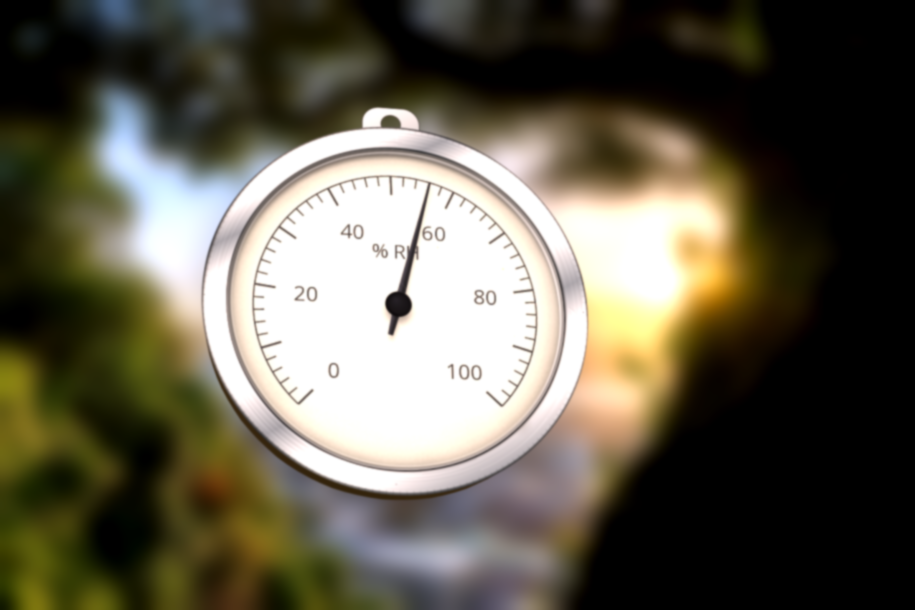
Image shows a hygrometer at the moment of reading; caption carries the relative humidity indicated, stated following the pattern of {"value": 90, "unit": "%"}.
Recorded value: {"value": 56, "unit": "%"}
